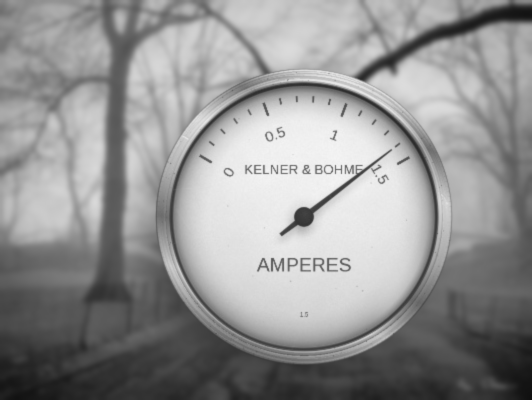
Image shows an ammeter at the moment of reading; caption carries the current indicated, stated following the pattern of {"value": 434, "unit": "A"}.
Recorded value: {"value": 1.4, "unit": "A"}
